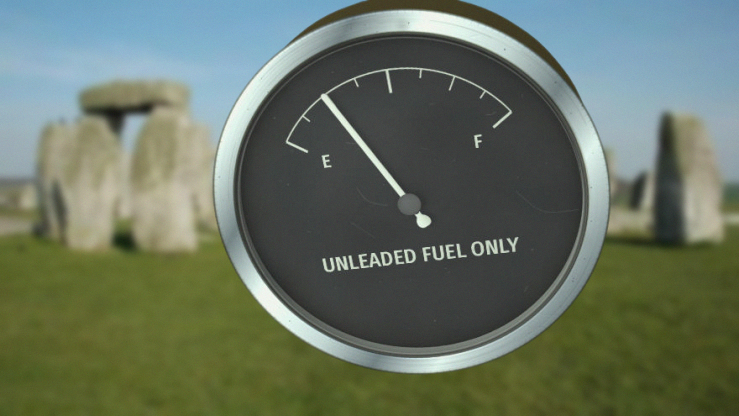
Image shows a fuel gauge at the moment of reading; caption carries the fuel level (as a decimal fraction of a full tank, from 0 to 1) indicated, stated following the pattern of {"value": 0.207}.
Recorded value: {"value": 0.25}
